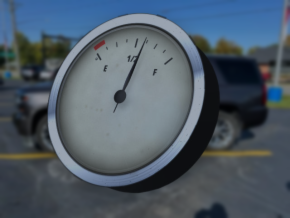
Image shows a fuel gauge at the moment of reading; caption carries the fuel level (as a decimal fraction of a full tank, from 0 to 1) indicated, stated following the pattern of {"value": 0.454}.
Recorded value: {"value": 0.625}
